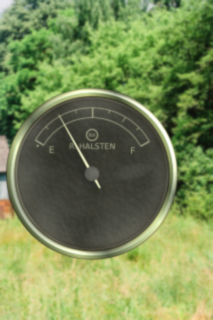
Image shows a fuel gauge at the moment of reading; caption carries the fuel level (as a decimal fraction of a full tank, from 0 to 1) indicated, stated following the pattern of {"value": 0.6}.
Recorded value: {"value": 0.25}
